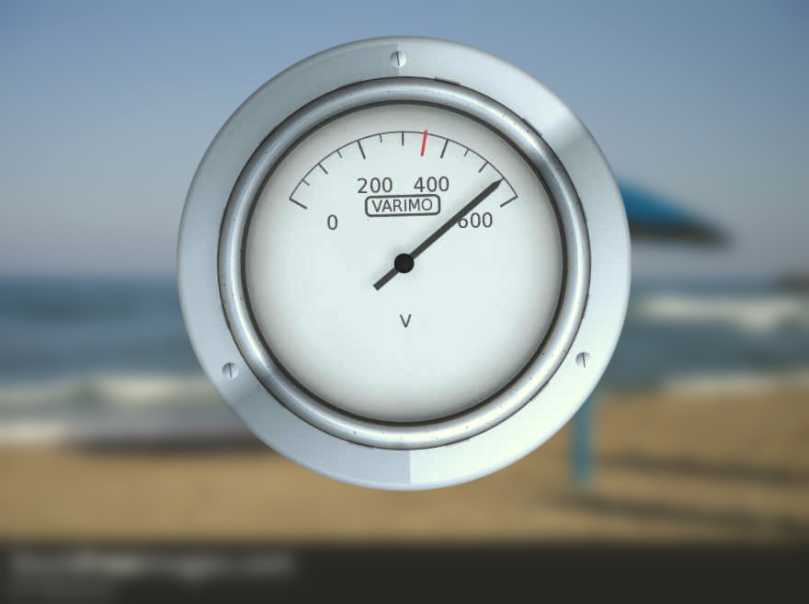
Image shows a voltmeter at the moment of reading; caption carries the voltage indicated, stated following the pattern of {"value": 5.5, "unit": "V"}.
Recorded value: {"value": 550, "unit": "V"}
